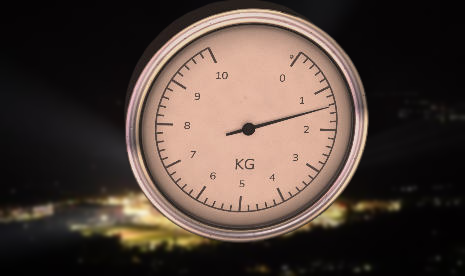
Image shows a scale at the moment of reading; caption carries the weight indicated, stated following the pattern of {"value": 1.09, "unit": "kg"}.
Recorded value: {"value": 1.4, "unit": "kg"}
